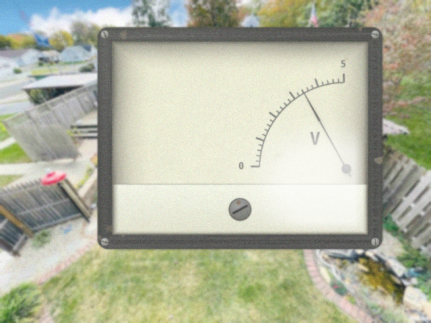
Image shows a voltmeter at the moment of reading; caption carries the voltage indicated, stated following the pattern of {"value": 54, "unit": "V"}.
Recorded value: {"value": 3.4, "unit": "V"}
